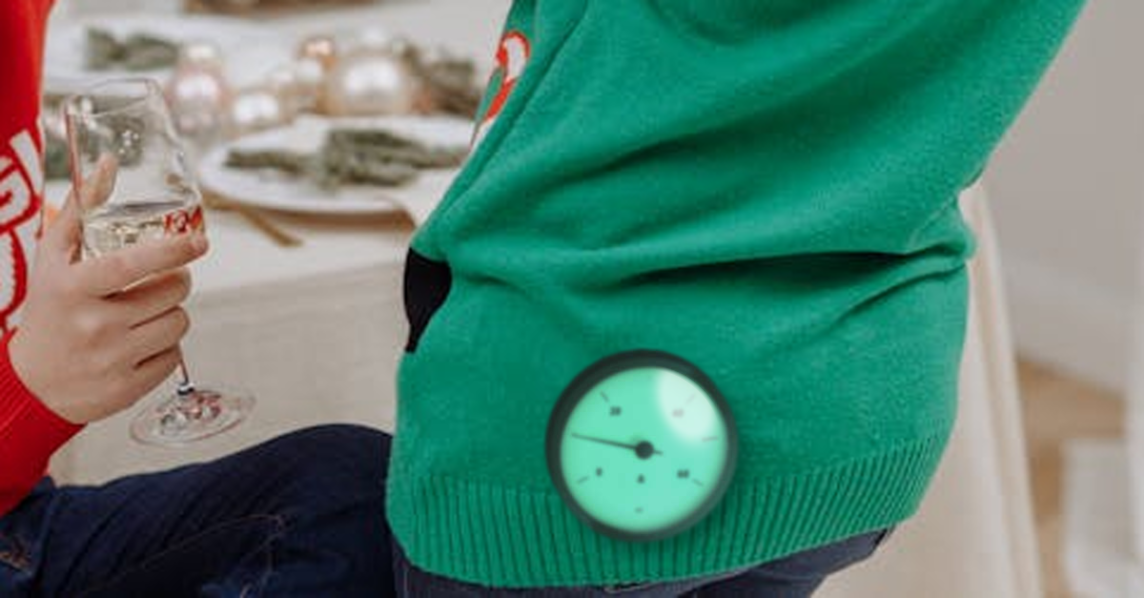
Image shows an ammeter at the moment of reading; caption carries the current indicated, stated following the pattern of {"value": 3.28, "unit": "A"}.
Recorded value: {"value": 10, "unit": "A"}
